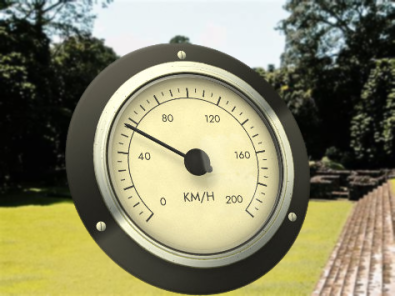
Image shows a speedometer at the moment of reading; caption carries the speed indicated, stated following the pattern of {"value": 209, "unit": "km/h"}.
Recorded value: {"value": 55, "unit": "km/h"}
